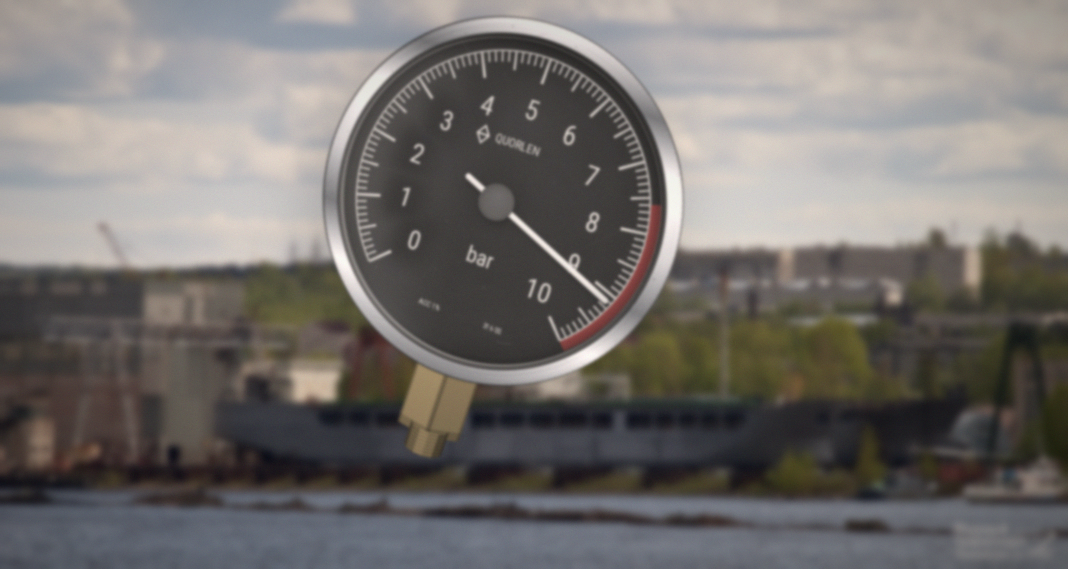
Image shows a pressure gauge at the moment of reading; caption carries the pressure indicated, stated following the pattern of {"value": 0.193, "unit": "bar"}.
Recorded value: {"value": 9.1, "unit": "bar"}
